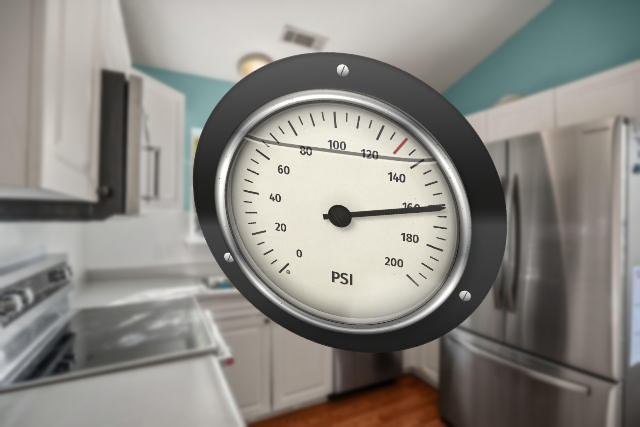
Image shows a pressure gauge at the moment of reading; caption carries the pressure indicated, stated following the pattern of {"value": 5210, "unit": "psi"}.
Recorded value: {"value": 160, "unit": "psi"}
